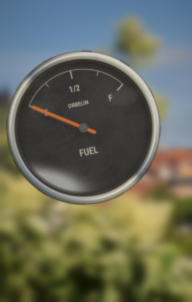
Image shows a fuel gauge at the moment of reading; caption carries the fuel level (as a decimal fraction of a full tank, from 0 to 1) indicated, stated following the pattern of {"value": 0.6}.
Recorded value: {"value": 0}
